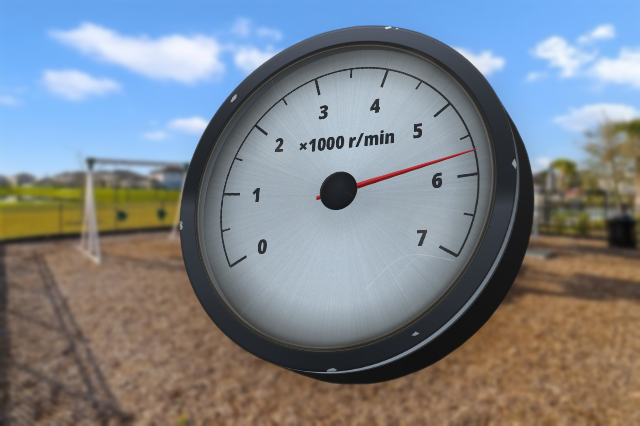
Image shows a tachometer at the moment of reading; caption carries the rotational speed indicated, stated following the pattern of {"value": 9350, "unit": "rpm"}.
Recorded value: {"value": 5750, "unit": "rpm"}
